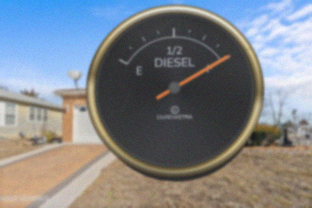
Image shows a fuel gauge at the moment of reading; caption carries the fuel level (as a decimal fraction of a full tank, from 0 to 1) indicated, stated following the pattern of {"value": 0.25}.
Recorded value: {"value": 1}
